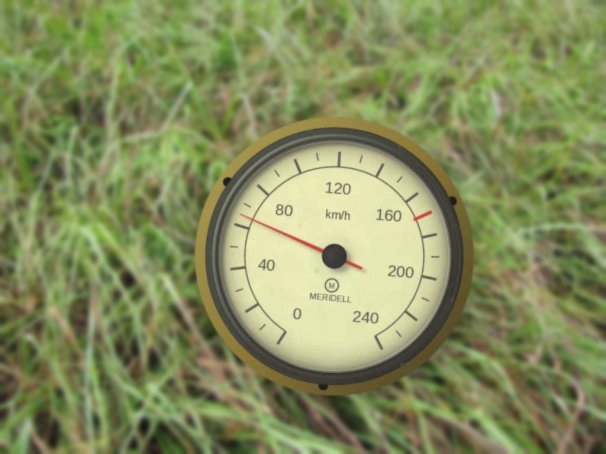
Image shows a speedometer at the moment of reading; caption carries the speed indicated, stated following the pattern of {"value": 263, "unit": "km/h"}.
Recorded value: {"value": 65, "unit": "km/h"}
